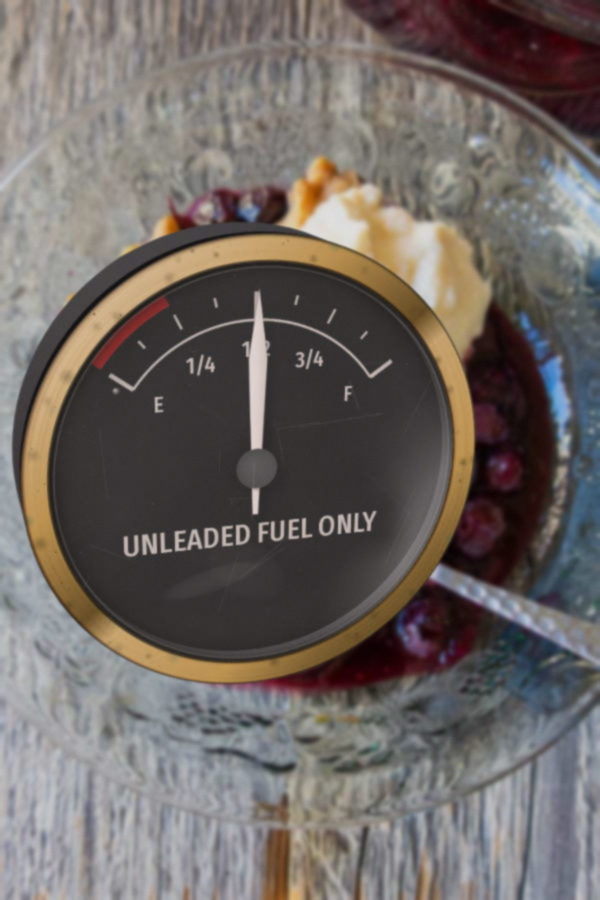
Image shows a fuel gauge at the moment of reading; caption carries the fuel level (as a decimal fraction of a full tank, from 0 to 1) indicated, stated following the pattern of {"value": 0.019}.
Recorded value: {"value": 0.5}
